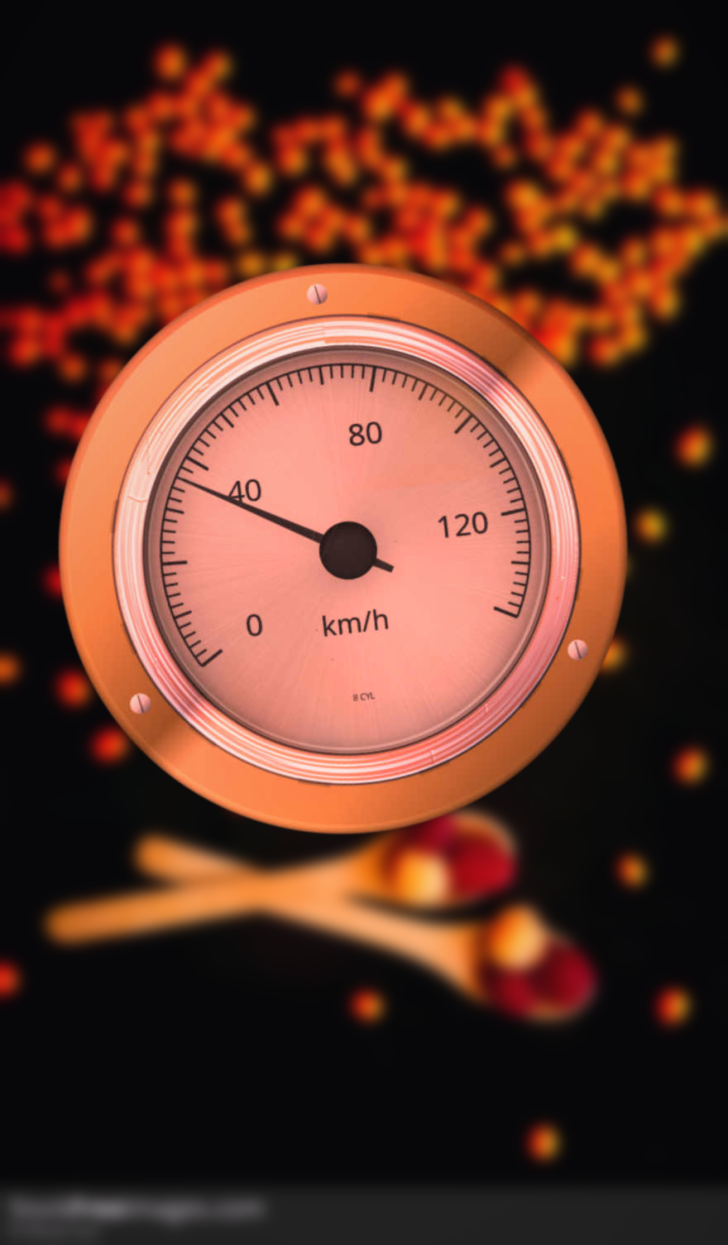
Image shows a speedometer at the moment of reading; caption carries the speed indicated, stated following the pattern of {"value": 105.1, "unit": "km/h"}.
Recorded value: {"value": 36, "unit": "km/h"}
